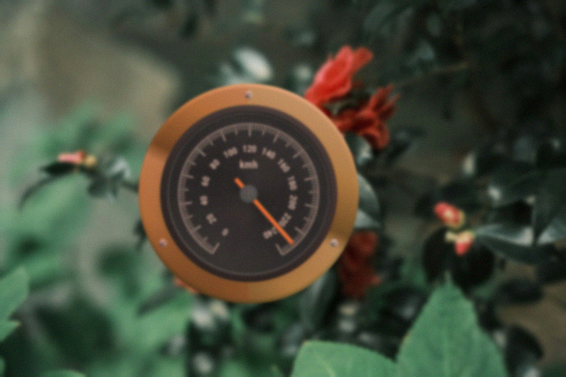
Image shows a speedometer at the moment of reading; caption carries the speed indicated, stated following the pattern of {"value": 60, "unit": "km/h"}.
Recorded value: {"value": 230, "unit": "km/h"}
